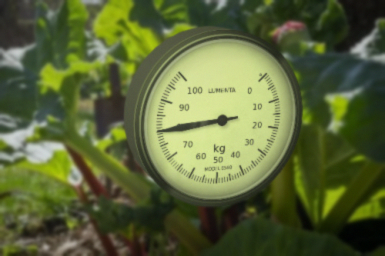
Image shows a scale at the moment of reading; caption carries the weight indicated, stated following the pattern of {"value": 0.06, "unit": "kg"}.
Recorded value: {"value": 80, "unit": "kg"}
